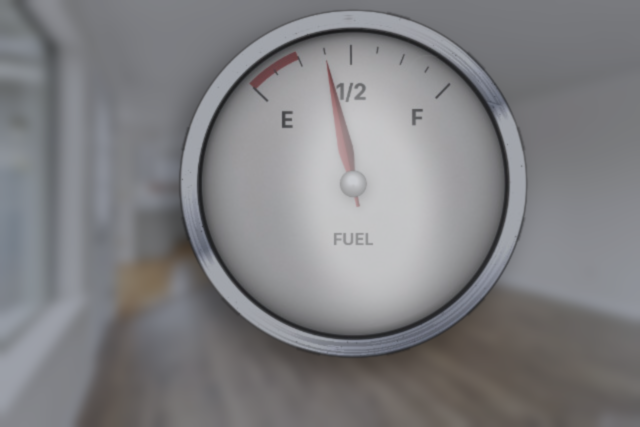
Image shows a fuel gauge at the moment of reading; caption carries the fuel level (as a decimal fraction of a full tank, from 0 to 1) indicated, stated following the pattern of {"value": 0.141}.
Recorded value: {"value": 0.375}
